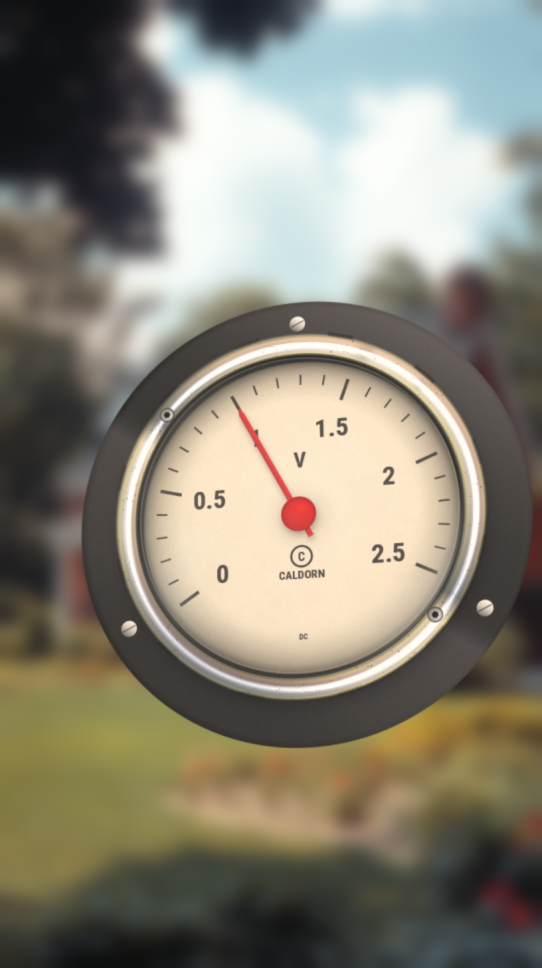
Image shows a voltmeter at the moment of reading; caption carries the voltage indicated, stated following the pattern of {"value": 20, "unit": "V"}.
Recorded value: {"value": 1, "unit": "V"}
